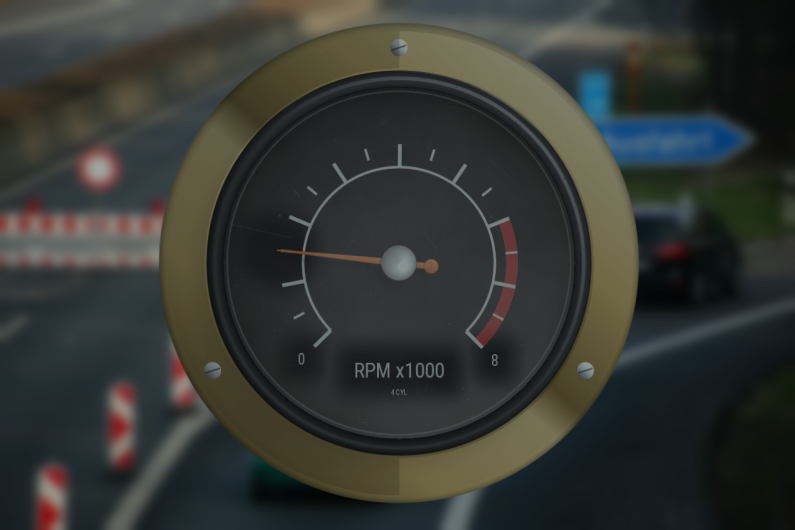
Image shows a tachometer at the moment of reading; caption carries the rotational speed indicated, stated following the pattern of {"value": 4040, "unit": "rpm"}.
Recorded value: {"value": 1500, "unit": "rpm"}
